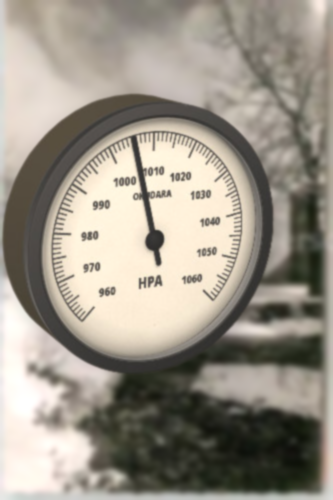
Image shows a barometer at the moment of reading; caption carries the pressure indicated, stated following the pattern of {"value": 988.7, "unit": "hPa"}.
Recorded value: {"value": 1005, "unit": "hPa"}
